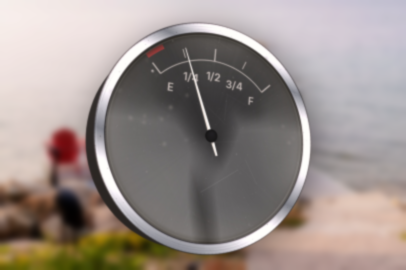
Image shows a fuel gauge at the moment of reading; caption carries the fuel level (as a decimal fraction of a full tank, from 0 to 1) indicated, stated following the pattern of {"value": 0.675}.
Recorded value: {"value": 0.25}
